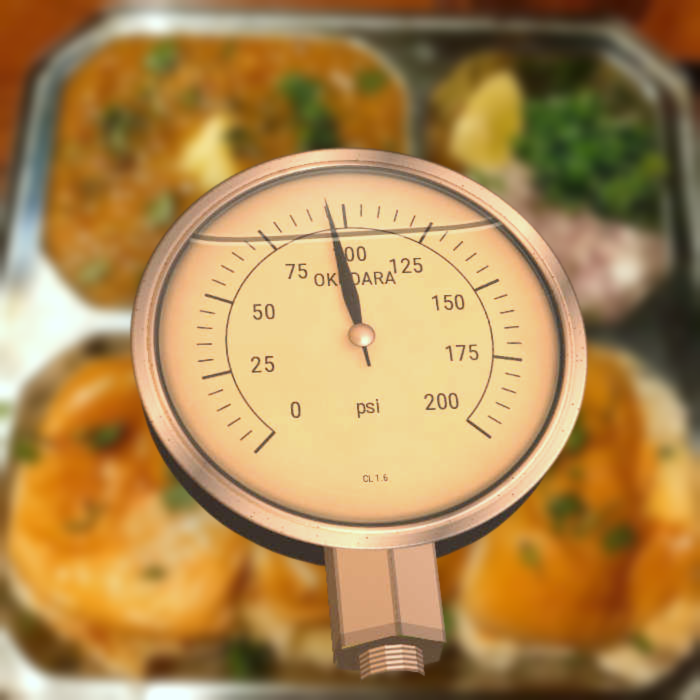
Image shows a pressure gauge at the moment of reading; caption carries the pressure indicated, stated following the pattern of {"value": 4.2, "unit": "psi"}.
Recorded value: {"value": 95, "unit": "psi"}
